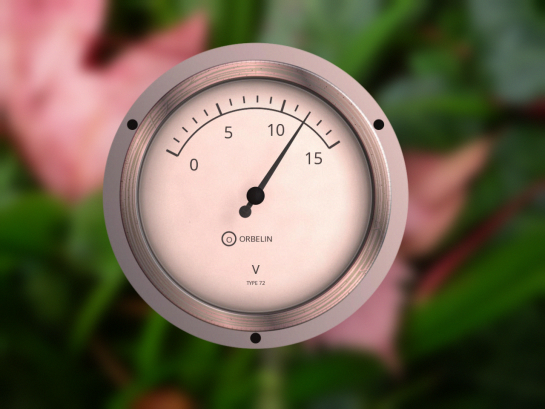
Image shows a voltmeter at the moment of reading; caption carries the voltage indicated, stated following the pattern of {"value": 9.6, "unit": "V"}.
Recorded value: {"value": 12, "unit": "V"}
